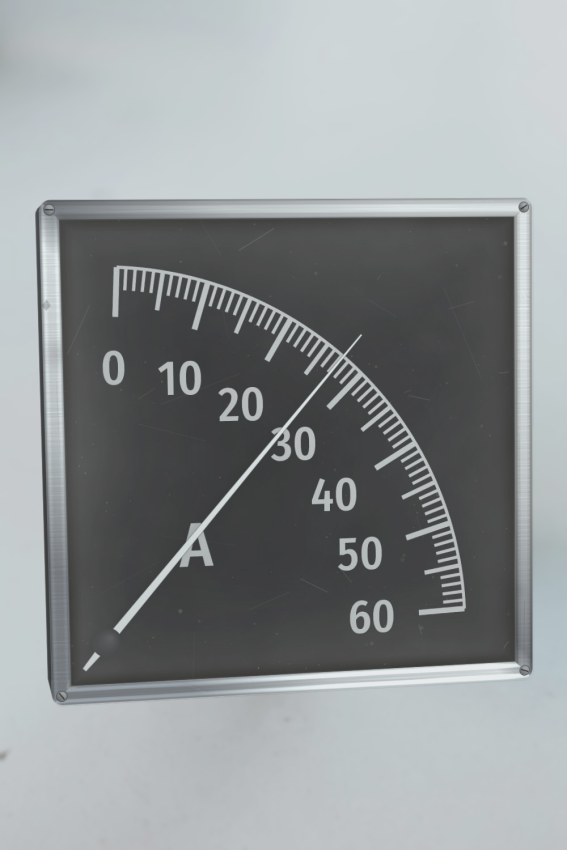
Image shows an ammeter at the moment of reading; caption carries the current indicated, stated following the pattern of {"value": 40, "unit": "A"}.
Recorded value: {"value": 27, "unit": "A"}
